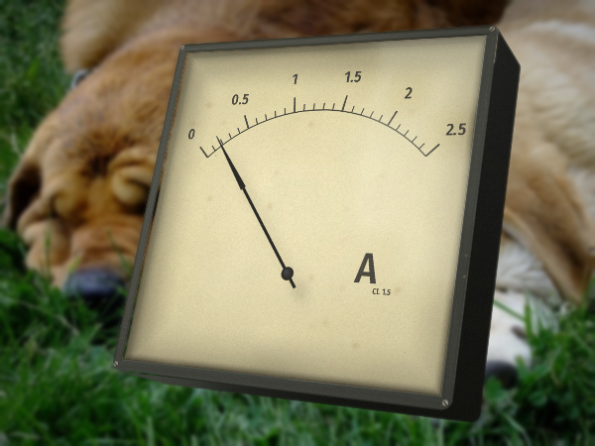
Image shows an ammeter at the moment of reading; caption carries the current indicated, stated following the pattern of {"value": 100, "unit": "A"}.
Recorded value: {"value": 0.2, "unit": "A"}
